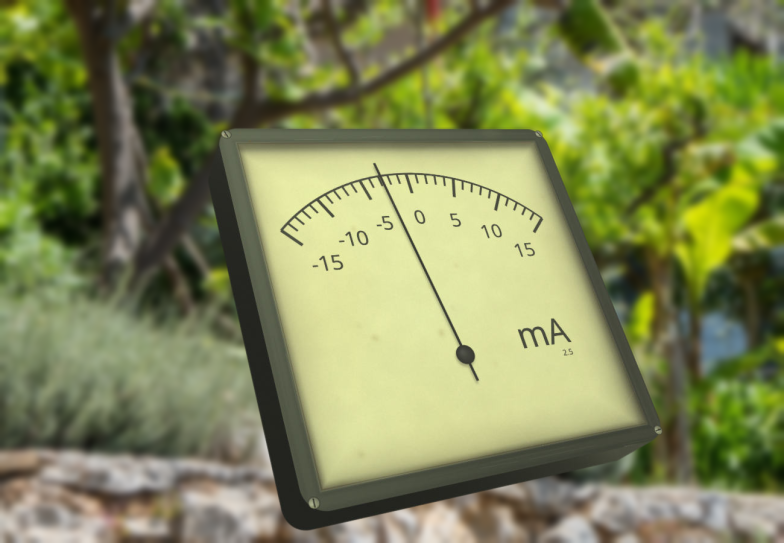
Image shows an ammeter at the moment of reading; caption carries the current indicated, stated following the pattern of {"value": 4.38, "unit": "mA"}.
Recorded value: {"value": -3, "unit": "mA"}
